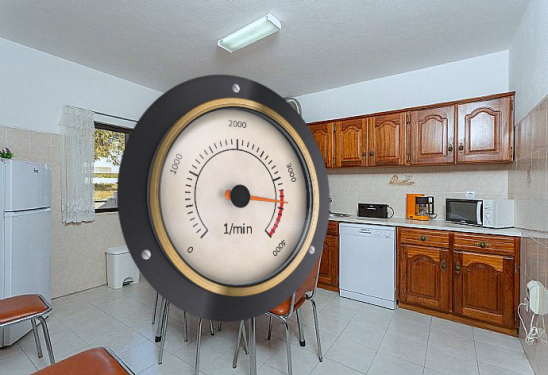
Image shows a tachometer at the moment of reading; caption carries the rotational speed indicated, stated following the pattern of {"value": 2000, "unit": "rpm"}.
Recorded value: {"value": 3400, "unit": "rpm"}
